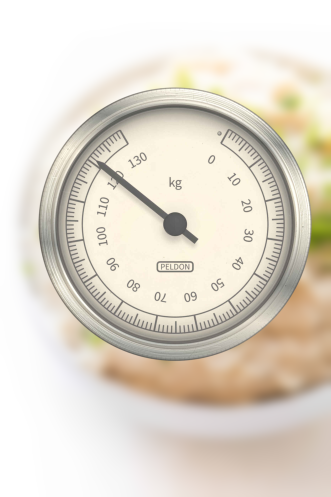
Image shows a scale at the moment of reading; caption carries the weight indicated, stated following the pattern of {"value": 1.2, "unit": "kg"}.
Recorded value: {"value": 121, "unit": "kg"}
